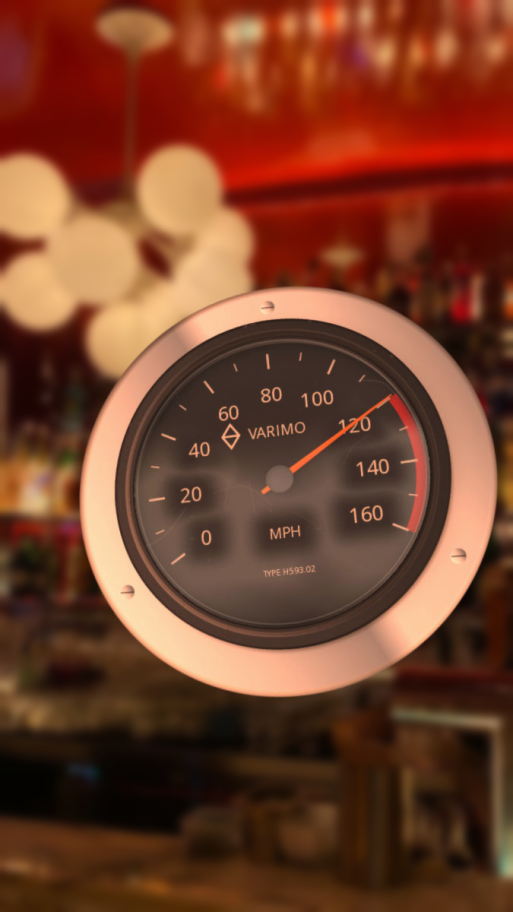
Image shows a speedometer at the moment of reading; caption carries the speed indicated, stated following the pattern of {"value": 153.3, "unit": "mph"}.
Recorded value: {"value": 120, "unit": "mph"}
